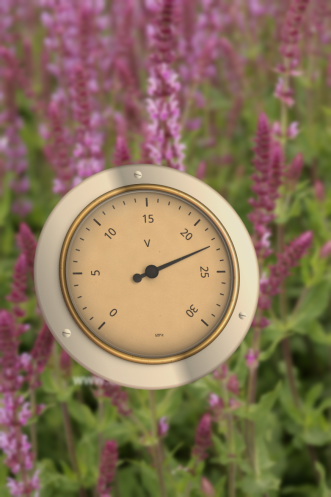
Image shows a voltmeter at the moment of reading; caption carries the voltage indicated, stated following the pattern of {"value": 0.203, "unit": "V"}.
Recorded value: {"value": 22.5, "unit": "V"}
